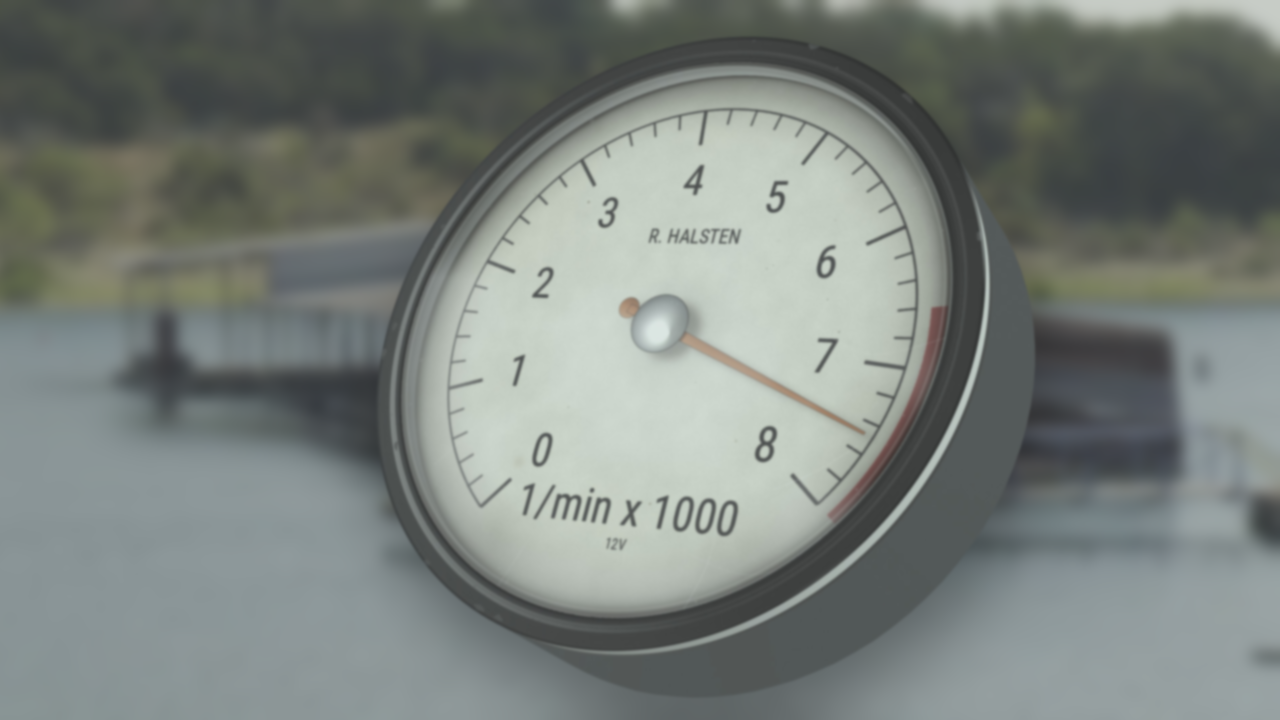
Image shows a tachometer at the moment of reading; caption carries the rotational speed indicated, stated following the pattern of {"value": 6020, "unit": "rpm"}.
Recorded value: {"value": 7500, "unit": "rpm"}
